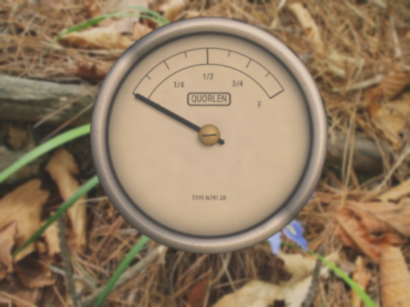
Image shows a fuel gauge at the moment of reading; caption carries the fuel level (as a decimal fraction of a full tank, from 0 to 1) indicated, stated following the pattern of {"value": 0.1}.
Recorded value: {"value": 0}
